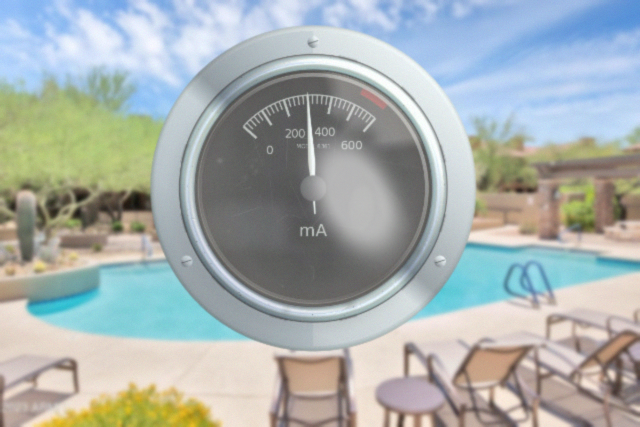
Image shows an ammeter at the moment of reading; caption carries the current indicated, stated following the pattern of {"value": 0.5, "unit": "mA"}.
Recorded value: {"value": 300, "unit": "mA"}
